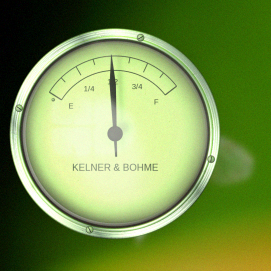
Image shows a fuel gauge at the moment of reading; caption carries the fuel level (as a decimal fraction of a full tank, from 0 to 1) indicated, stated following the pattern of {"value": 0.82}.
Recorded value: {"value": 0.5}
